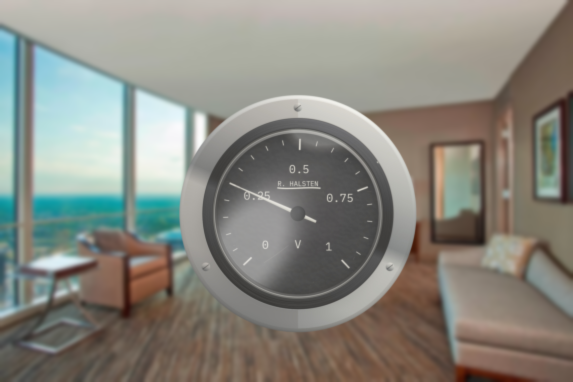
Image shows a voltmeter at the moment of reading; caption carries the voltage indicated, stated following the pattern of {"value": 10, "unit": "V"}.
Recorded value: {"value": 0.25, "unit": "V"}
